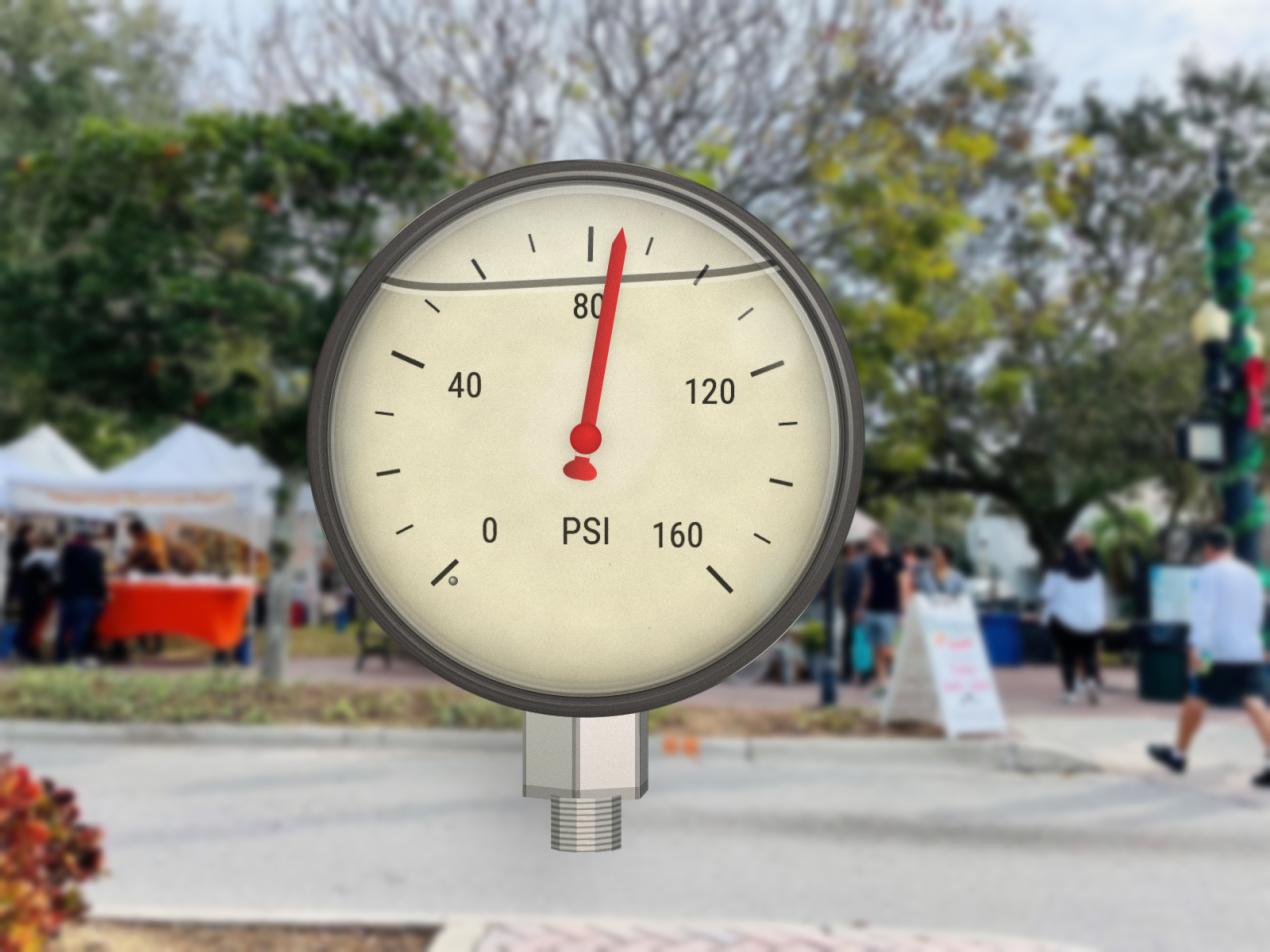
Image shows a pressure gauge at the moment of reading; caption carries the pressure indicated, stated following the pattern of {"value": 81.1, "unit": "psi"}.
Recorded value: {"value": 85, "unit": "psi"}
